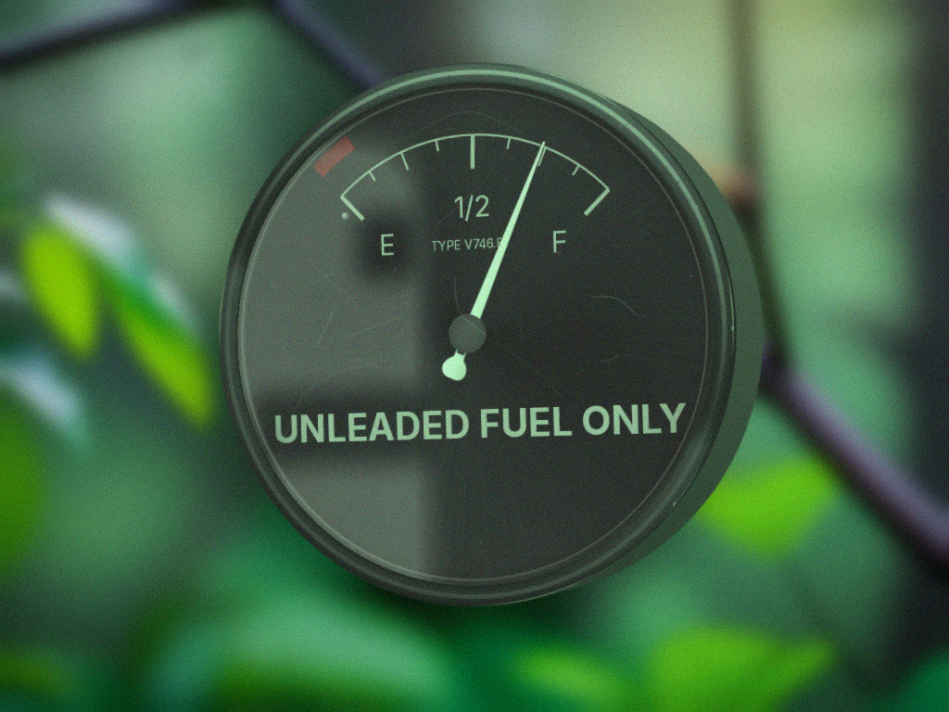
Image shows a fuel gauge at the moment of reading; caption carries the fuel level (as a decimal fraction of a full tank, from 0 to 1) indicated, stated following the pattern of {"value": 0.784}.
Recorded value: {"value": 0.75}
